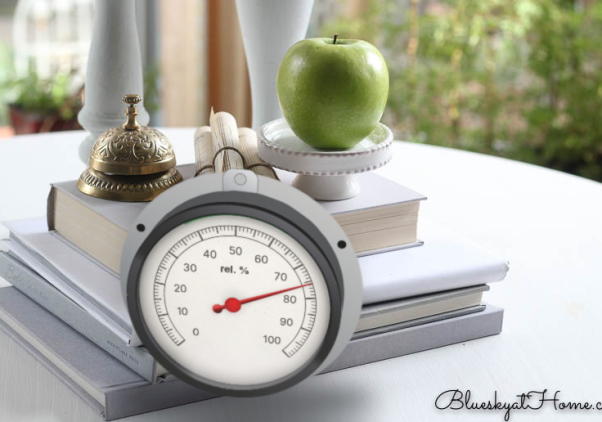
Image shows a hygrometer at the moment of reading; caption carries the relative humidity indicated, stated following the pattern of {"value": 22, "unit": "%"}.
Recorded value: {"value": 75, "unit": "%"}
